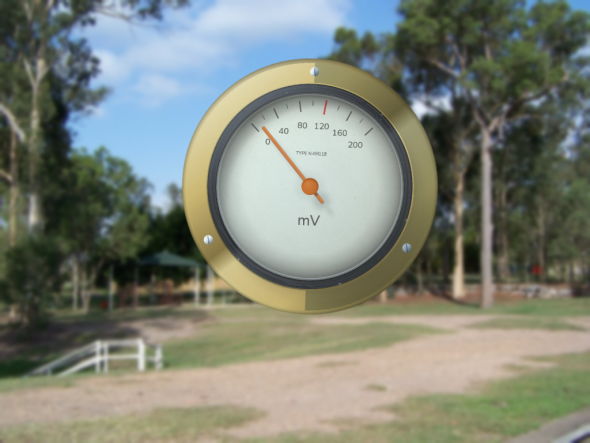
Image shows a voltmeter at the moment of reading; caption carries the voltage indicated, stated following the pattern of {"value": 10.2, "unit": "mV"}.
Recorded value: {"value": 10, "unit": "mV"}
